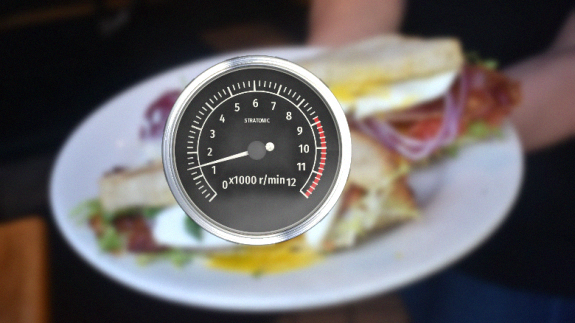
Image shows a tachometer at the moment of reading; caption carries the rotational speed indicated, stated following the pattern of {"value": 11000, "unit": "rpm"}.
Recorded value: {"value": 1400, "unit": "rpm"}
